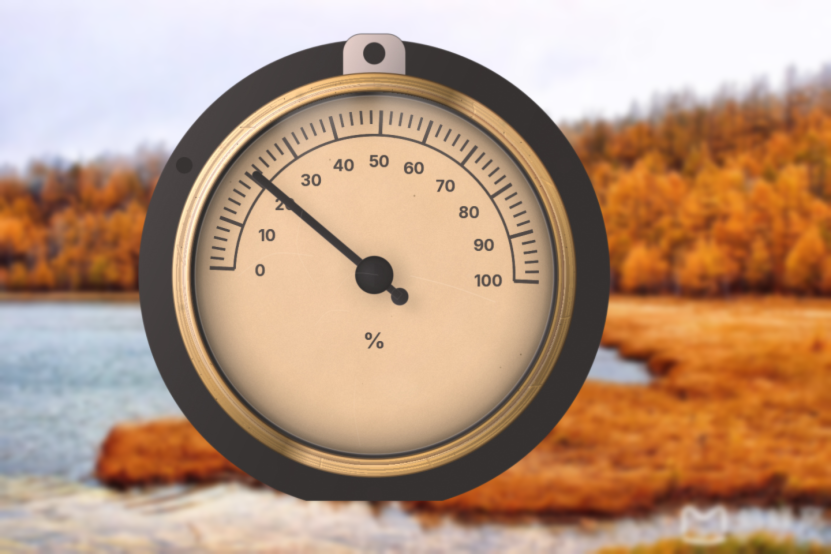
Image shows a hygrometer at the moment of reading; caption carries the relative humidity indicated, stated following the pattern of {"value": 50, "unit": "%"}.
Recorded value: {"value": 21, "unit": "%"}
